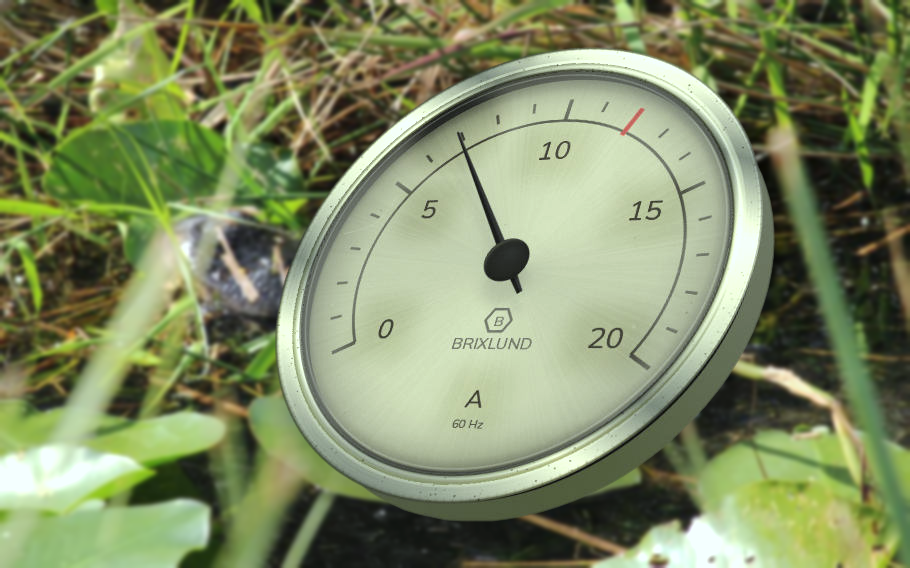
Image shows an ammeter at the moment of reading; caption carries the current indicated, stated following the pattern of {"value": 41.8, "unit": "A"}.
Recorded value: {"value": 7, "unit": "A"}
